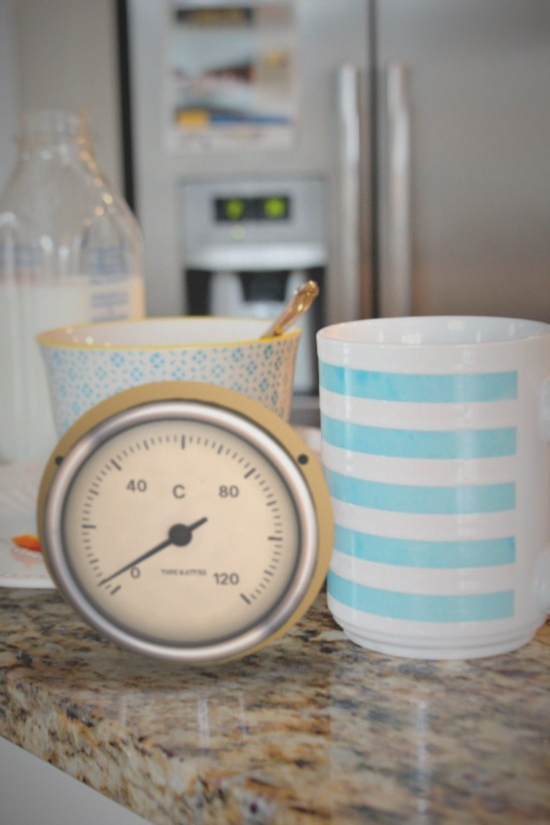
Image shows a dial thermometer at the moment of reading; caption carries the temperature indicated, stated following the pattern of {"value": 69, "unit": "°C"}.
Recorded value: {"value": 4, "unit": "°C"}
